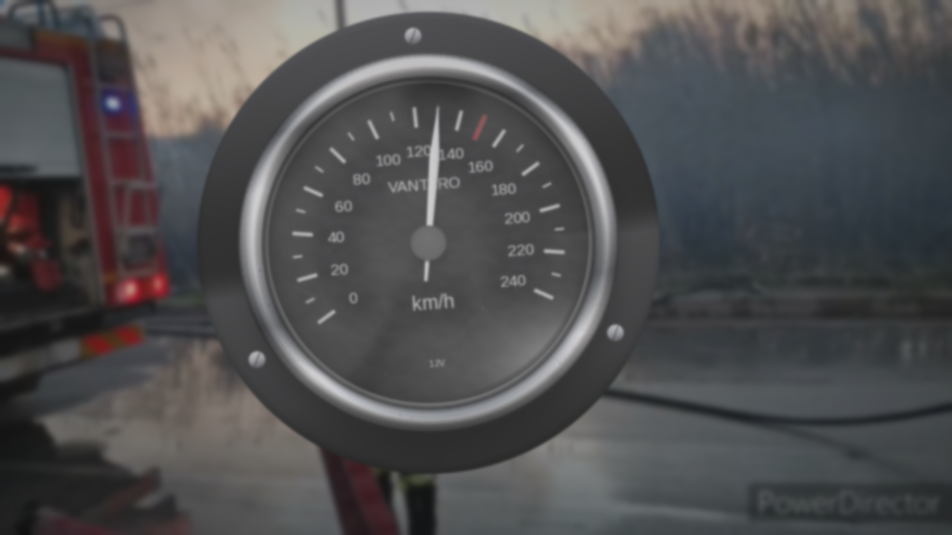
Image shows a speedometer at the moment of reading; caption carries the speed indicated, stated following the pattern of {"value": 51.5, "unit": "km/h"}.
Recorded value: {"value": 130, "unit": "km/h"}
